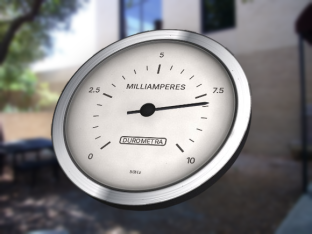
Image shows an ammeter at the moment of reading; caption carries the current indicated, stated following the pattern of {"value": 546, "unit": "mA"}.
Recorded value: {"value": 8, "unit": "mA"}
